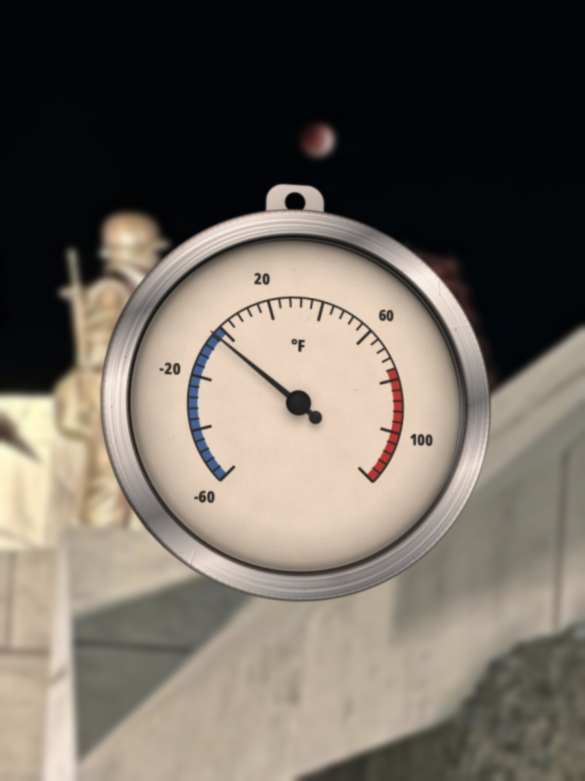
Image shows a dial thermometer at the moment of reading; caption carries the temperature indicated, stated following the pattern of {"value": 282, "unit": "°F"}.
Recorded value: {"value": -4, "unit": "°F"}
